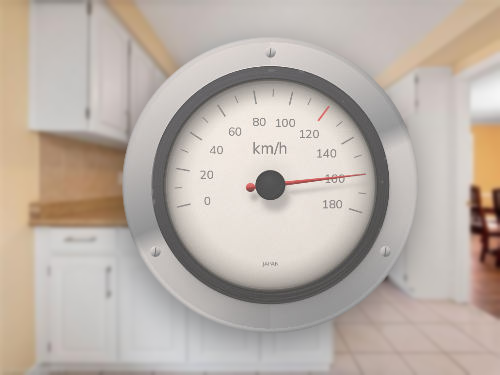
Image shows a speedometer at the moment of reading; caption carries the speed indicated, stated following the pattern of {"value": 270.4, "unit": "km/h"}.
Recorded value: {"value": 160, "unit": "km/h"}
